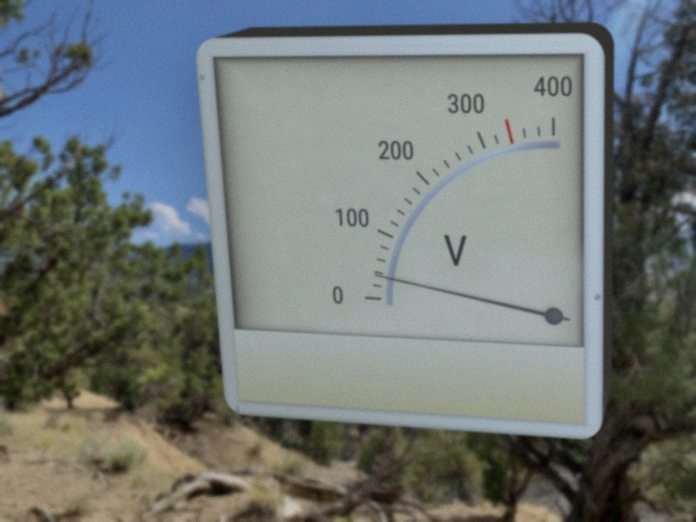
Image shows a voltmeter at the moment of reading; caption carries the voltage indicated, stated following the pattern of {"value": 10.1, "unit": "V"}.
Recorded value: {"value": 40, "unit": "V"}
